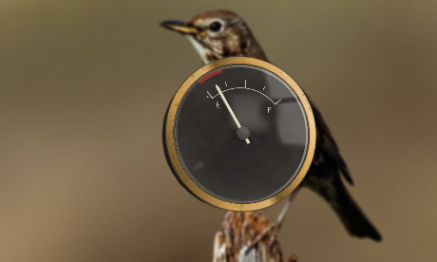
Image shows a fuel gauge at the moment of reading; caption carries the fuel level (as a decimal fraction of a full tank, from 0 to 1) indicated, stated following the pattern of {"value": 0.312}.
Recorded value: {"value": 0.125}
